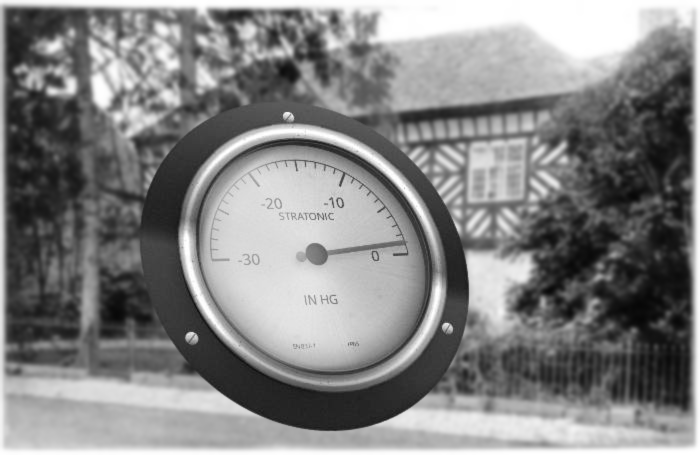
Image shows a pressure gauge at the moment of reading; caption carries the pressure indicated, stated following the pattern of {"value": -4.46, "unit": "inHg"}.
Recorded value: {"value": -1, "unit": "inHg"}
